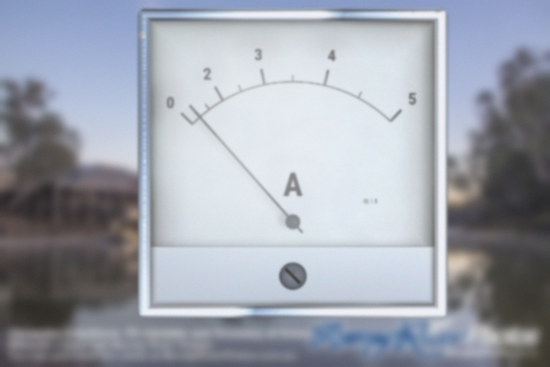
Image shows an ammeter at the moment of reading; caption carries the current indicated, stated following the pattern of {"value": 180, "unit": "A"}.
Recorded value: {"value": 1, "unit": "A"}
